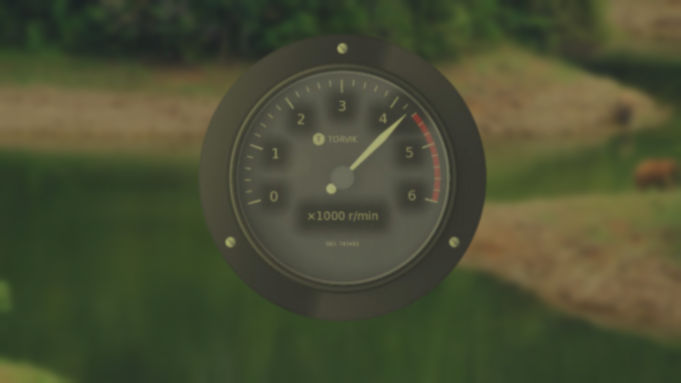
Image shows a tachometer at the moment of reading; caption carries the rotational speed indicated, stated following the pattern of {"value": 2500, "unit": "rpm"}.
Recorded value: {"value": 4300, "unit": "rpm"}
